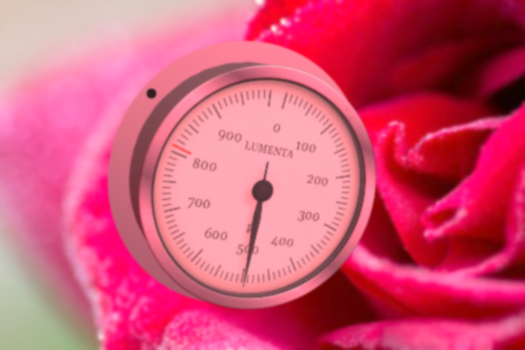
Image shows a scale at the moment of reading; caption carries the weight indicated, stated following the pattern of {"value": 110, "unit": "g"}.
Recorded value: {"value": 500, "unit": "g"}
